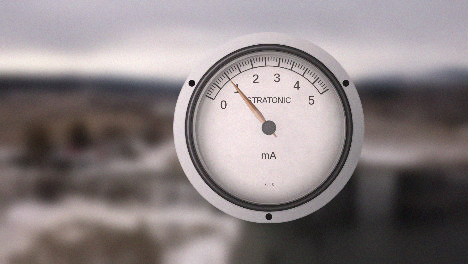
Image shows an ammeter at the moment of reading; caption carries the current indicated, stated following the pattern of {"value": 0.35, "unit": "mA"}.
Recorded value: {"value": 1, "unit": "mA"}
